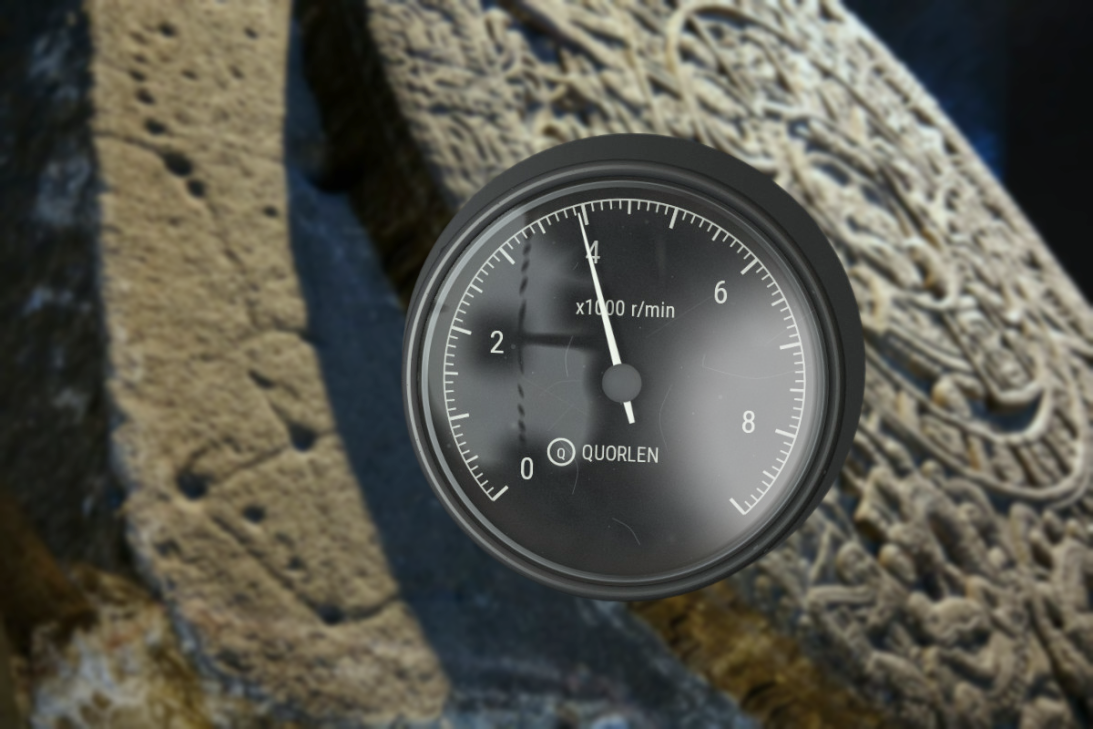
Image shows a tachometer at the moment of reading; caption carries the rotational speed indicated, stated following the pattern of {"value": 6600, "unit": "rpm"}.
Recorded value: {"value": 3950, "unit": "rpm"}
